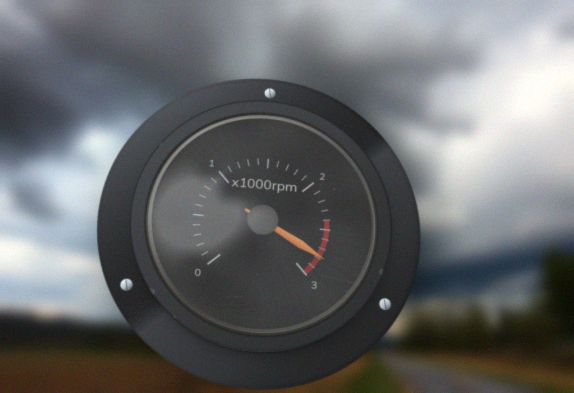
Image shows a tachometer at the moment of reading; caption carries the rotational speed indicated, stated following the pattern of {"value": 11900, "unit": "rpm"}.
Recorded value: {"value": 2800, "unit": "rpm"}
